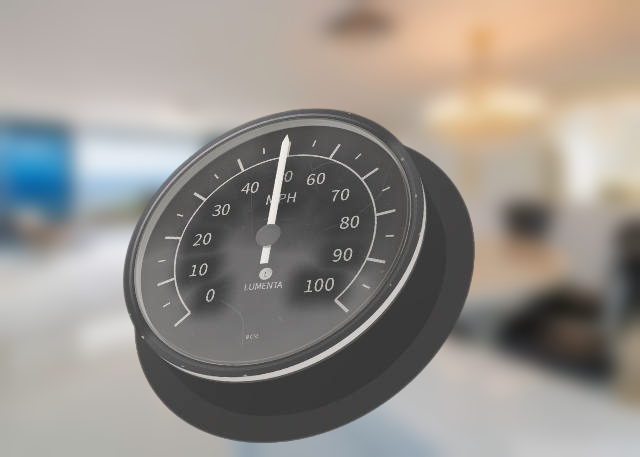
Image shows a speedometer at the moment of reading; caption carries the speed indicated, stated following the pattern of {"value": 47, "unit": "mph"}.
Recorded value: {"value": 50, "unit": "mph"}
